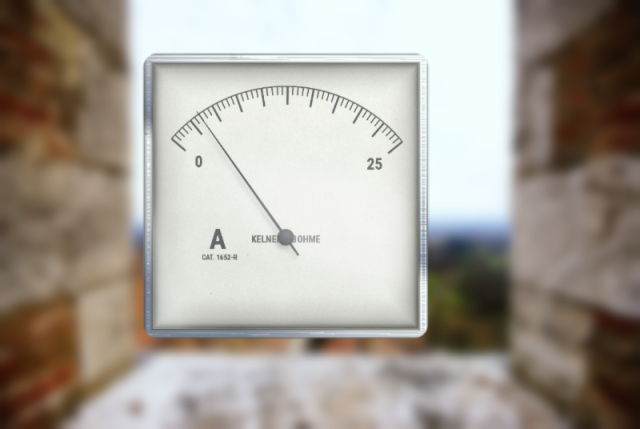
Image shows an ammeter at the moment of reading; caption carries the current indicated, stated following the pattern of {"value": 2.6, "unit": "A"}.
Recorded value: {"value": 3.5, "unit": "A"}
